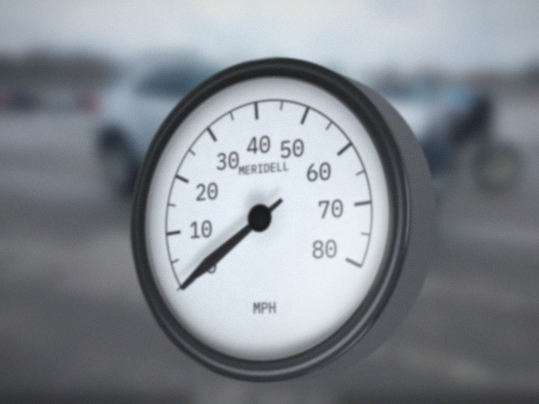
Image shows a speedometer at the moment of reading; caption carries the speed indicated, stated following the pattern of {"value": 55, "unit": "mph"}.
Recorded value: {"value": 0, "unit": "mph"}
